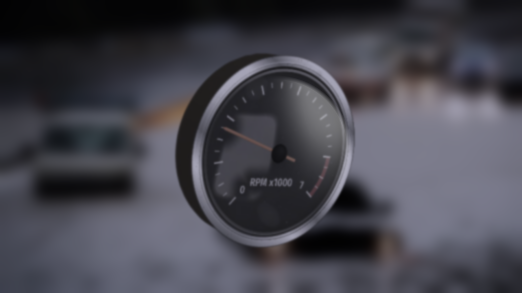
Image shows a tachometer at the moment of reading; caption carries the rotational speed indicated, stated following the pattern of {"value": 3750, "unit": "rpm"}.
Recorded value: {"value": 1750, "unit": "rpm"}
